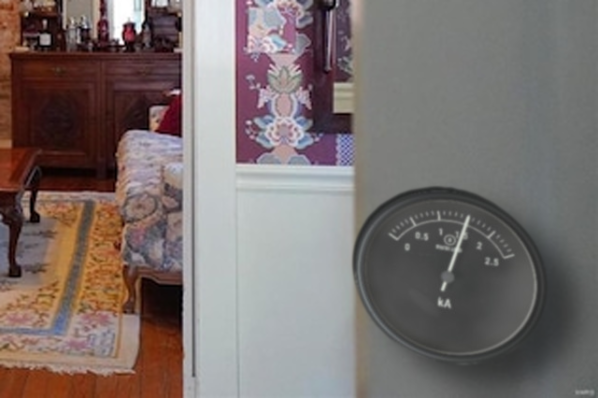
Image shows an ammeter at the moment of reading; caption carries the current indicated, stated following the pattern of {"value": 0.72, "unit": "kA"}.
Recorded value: {"value": 1.5, "unit": "kA"}
